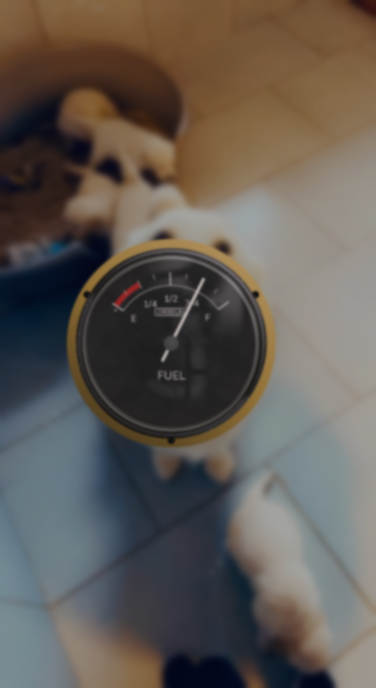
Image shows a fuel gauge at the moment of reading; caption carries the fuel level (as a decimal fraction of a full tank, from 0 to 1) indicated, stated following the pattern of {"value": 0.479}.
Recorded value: {"value": 0.75}
